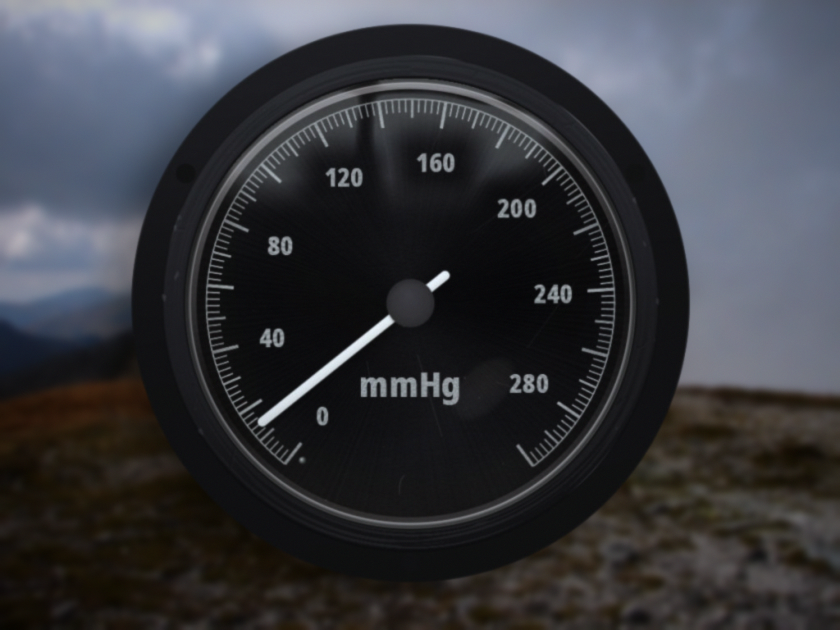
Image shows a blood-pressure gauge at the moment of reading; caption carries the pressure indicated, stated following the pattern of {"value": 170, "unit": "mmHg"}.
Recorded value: {"value": 14, "unit": "mmHg"}
